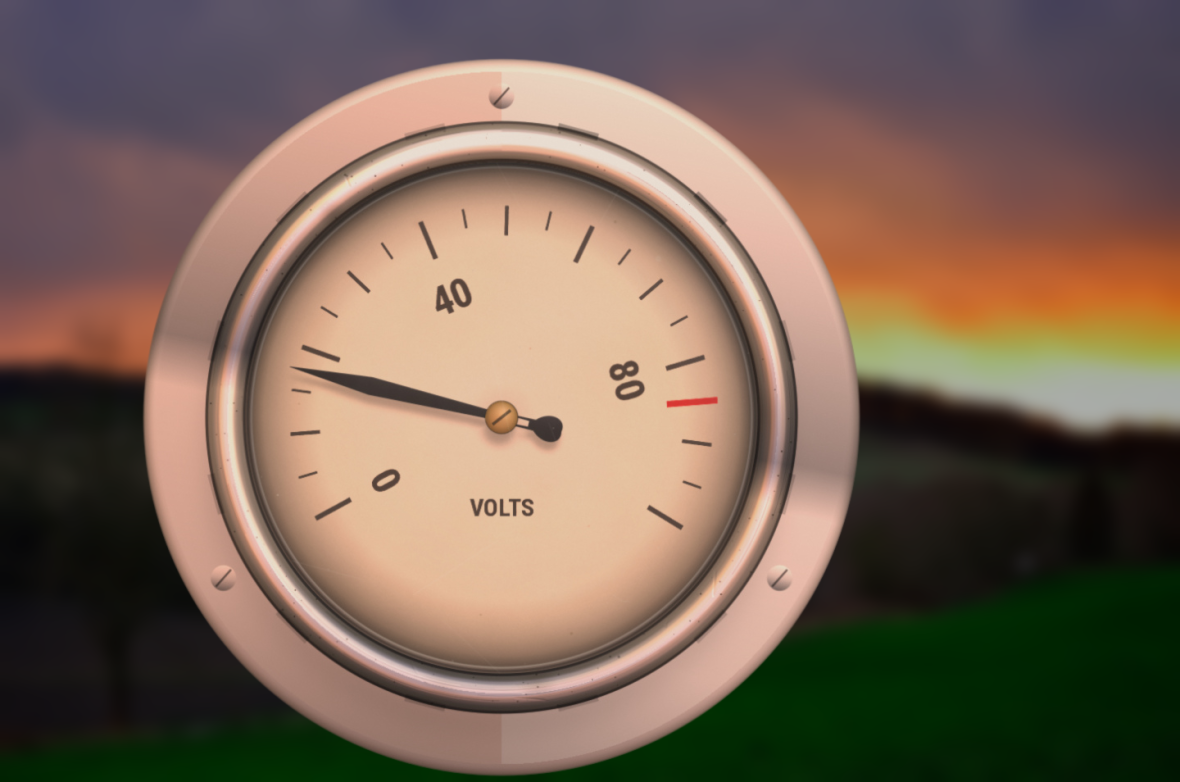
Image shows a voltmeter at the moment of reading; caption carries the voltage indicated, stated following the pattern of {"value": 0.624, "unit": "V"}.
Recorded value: {"value": 17.5, "unit": "V"}
